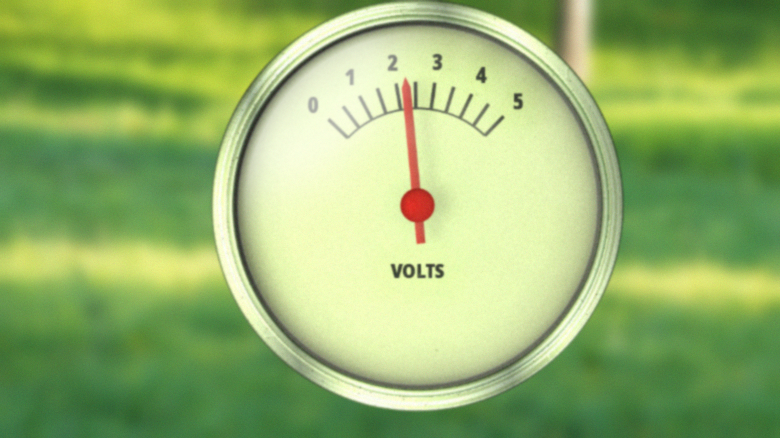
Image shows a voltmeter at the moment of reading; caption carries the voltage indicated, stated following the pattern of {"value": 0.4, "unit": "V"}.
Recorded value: {"value": 2.25, "unit": "V"}
